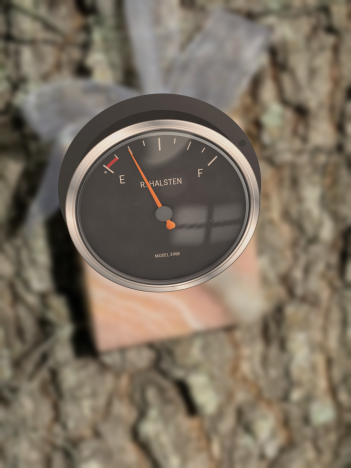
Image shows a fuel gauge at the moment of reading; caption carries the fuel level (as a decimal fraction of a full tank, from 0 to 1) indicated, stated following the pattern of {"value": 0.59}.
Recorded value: {"value": 0.25}
